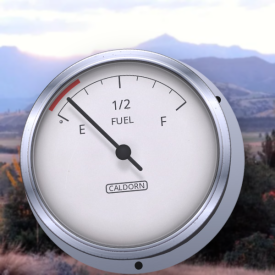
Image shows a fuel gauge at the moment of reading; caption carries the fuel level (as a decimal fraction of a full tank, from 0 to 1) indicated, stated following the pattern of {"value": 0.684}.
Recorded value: {"value": 0.125}
